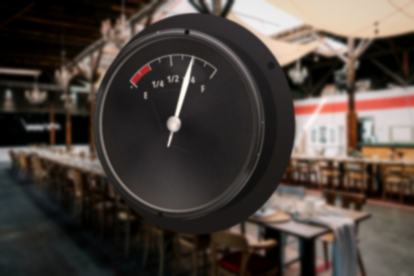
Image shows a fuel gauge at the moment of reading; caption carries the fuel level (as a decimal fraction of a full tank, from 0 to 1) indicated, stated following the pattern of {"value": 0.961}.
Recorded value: {"value": 0.75}
